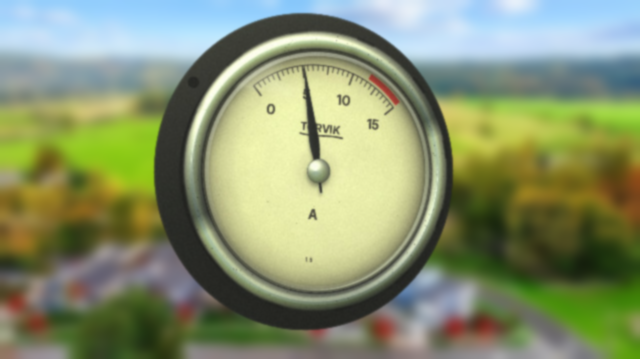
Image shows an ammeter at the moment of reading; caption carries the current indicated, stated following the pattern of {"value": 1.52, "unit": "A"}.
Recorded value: {"value": 5, "unit": "A"}
